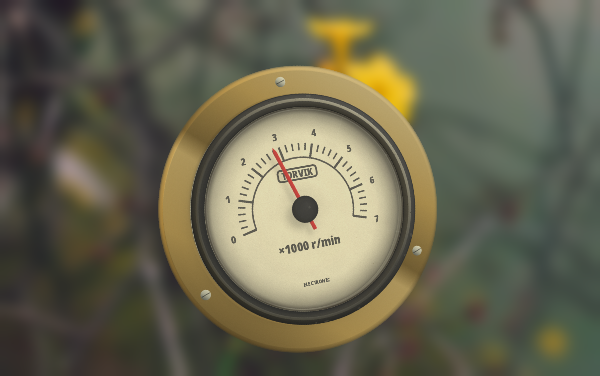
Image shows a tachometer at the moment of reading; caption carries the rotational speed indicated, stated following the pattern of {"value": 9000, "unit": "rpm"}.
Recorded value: {"value": 2800, "unit": "rpm"}
